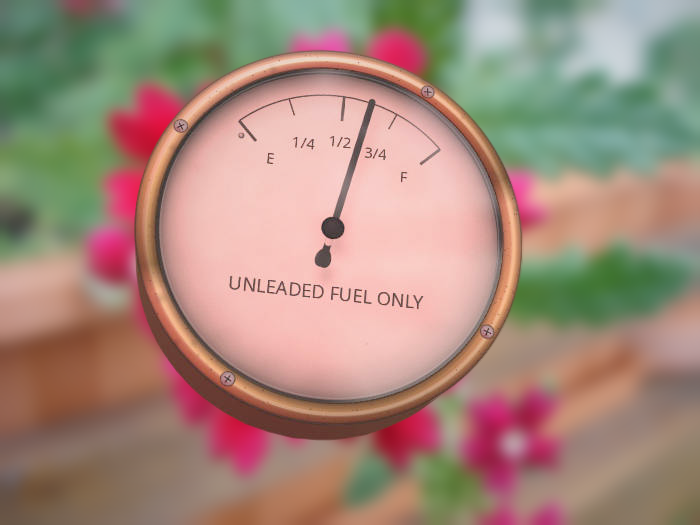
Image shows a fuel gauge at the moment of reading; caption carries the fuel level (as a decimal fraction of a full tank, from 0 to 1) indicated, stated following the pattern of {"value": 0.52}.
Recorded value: {"value": 0.625}
